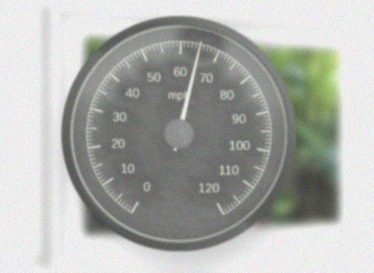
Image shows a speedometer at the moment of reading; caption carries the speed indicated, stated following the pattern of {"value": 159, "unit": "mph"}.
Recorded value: {"value": 65, "unit": "mph"}
